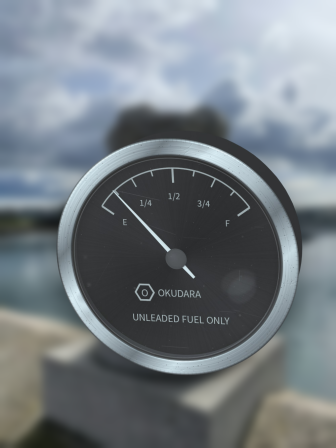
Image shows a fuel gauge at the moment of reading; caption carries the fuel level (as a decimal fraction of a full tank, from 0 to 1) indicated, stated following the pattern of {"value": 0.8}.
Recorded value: {"value": 0.125}
